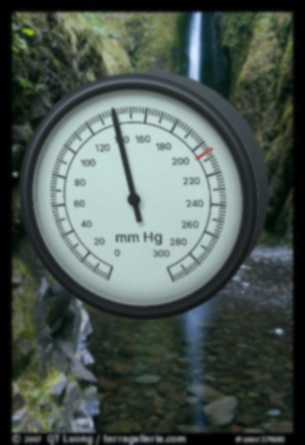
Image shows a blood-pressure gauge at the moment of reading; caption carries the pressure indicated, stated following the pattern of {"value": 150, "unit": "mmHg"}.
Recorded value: {"value": 140, "unit": "mmHg"}
